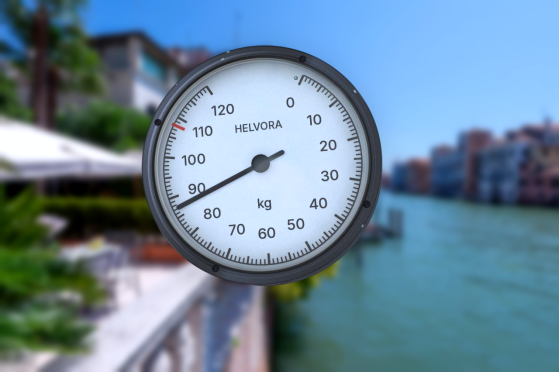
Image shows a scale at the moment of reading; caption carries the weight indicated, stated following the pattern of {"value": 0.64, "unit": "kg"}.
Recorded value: {"value": 87, "unit": "kg"}
